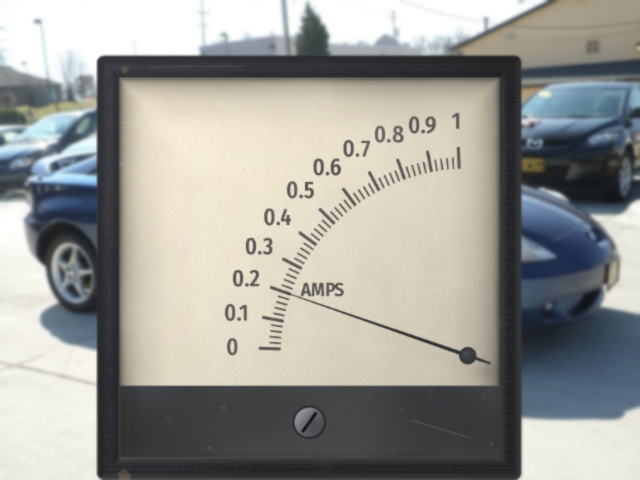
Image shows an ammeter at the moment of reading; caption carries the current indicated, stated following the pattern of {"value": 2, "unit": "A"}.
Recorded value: {"value": 0.2, "unit": "A"}
